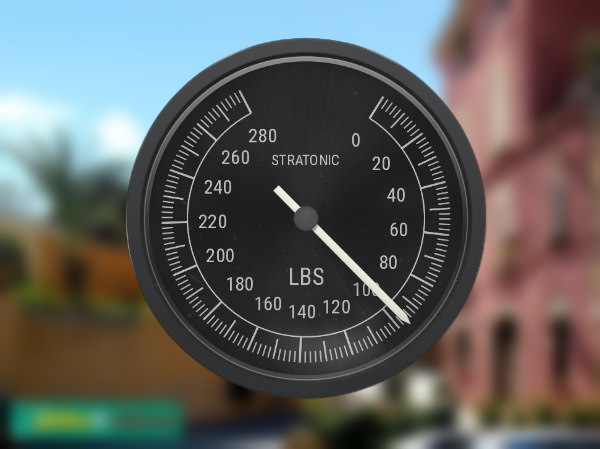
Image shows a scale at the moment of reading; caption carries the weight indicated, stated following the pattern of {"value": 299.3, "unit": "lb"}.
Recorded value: {"value": 96, "unit": "lb"}
